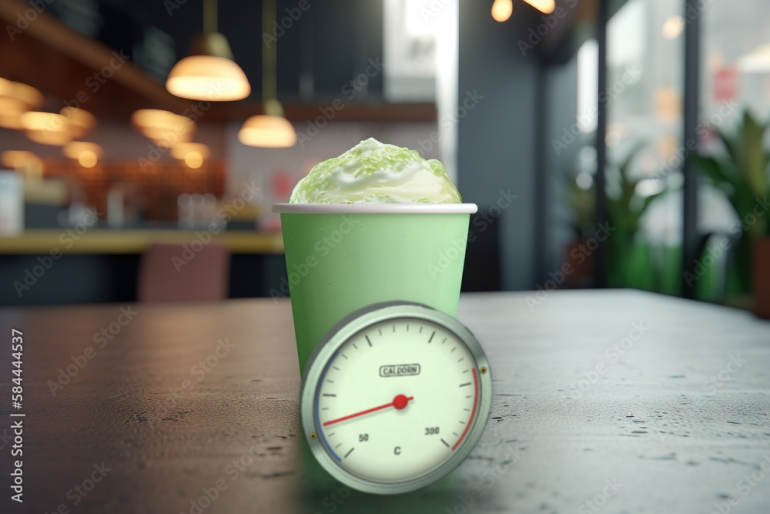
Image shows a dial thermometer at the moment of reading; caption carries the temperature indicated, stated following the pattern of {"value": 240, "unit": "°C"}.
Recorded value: {"value": 80, "unit": "°C"}
